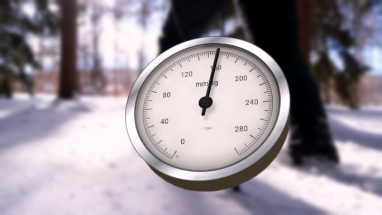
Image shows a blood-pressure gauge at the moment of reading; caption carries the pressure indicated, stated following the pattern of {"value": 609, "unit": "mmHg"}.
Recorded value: {"value": 160, "unit": "mmHg"}
